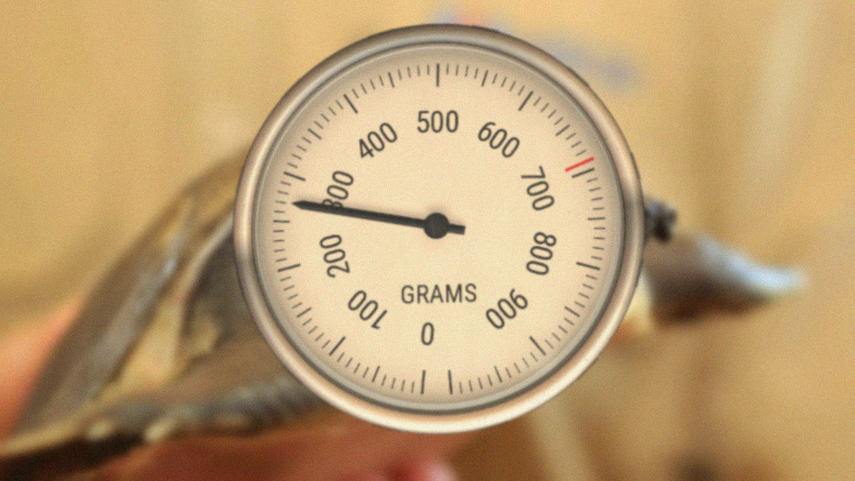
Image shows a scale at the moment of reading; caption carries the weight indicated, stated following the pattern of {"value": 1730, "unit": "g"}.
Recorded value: {"value": 270, "unit": "g"}
